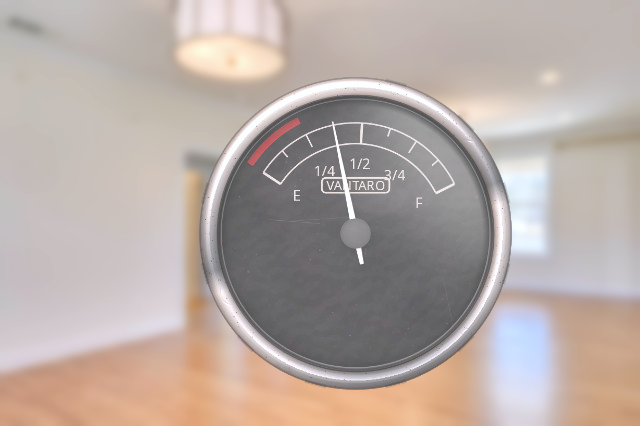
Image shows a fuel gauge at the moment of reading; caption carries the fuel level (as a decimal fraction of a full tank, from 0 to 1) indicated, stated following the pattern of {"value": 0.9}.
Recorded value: {"value": 0.375}
